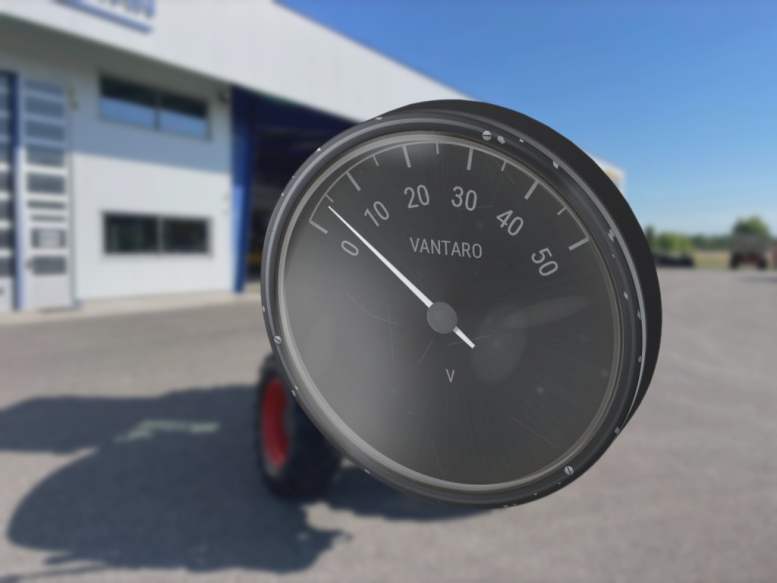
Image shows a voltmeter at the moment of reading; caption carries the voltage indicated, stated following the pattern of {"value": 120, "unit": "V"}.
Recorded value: {"value": 5, "unit": "V"}
